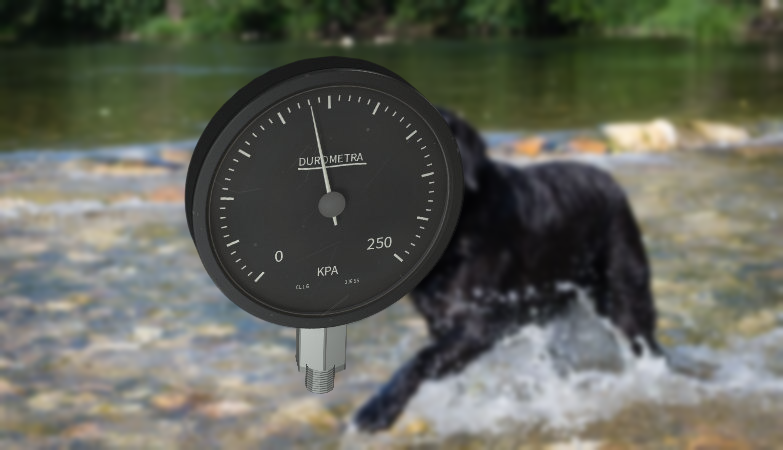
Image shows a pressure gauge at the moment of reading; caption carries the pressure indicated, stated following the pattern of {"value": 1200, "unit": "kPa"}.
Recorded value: {"value": 115, "unit": "kPa"}
